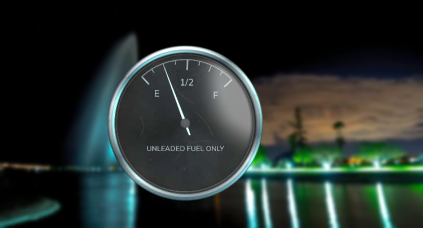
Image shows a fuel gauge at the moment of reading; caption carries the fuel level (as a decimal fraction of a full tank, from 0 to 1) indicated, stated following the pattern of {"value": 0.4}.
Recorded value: {"value": 0.25}
